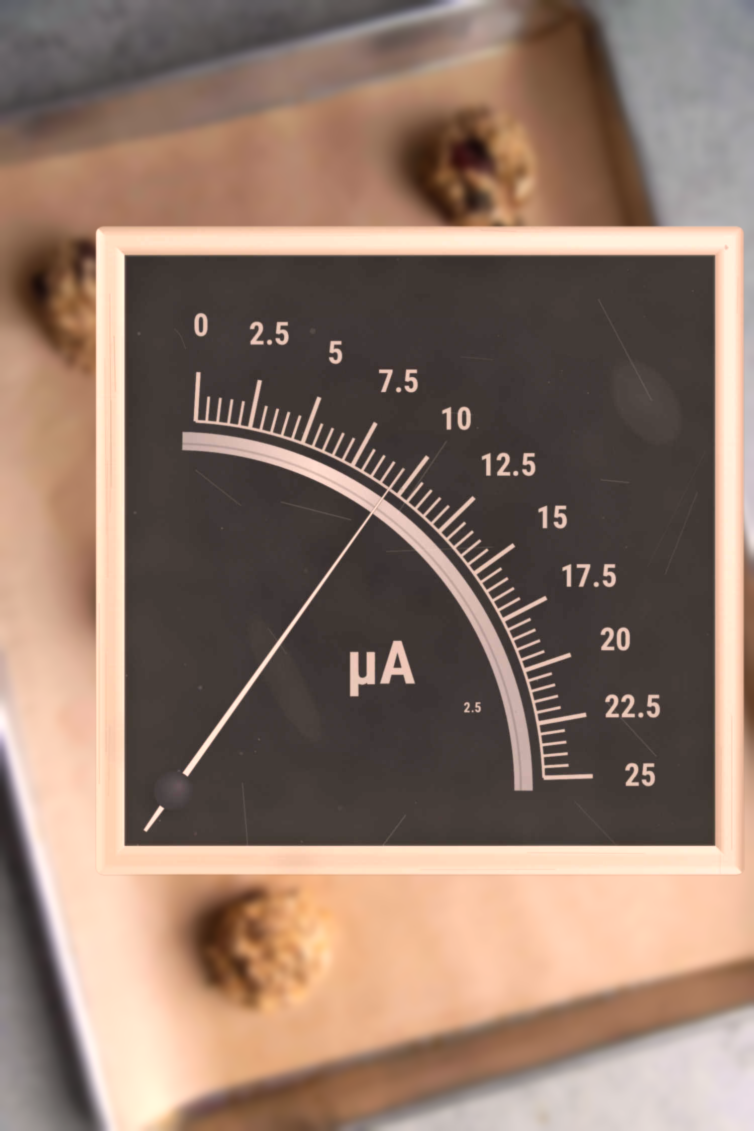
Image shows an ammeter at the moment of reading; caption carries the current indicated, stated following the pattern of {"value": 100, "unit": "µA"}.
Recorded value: {"value": 9.5, "unit": "µA"}
